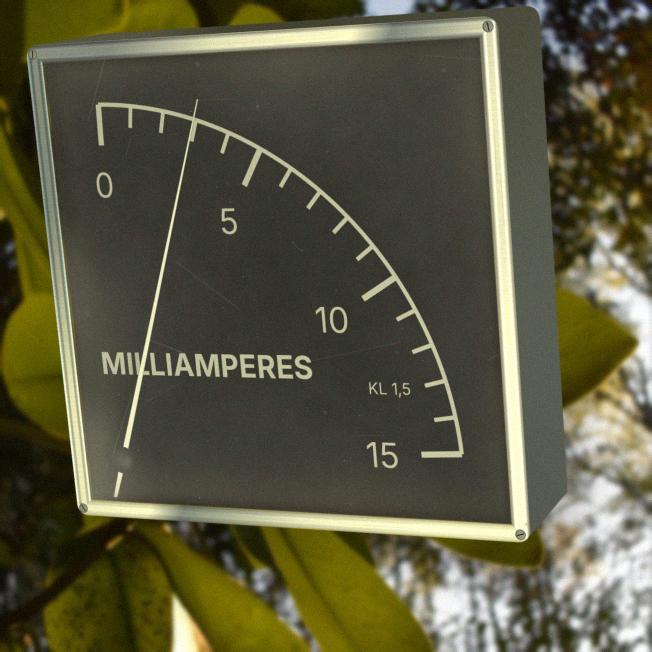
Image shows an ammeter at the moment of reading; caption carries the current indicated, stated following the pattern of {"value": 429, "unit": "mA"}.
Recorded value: {"value": 3, "unit": "mA"}
